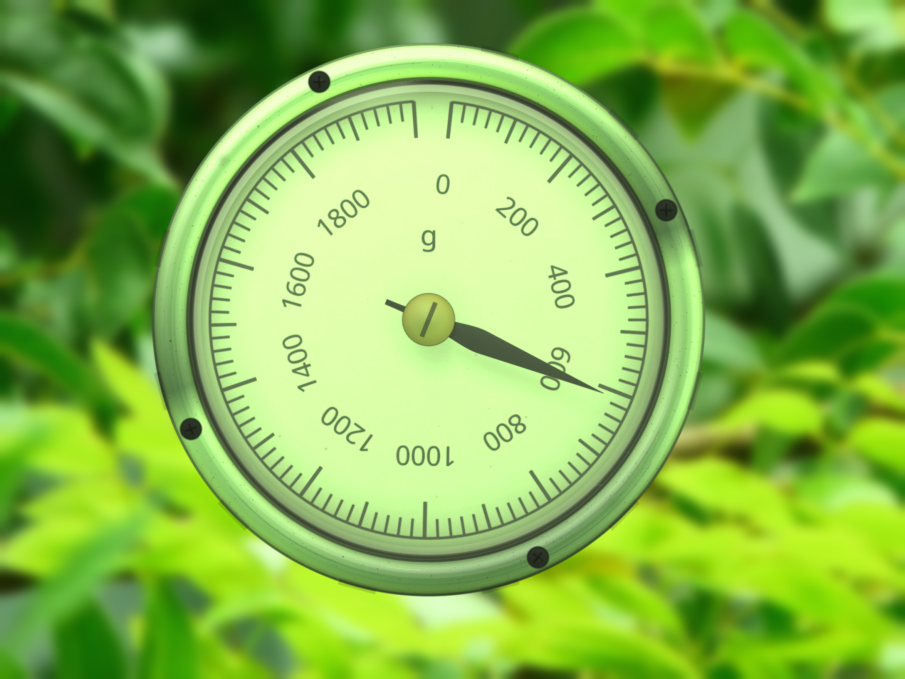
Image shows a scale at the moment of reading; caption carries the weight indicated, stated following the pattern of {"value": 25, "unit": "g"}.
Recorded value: {"value": 610, "unit": "g"}
